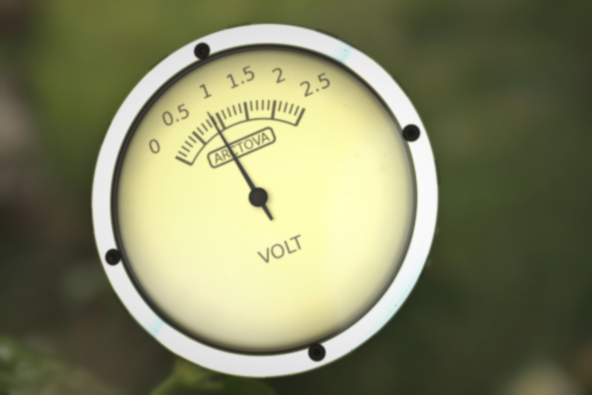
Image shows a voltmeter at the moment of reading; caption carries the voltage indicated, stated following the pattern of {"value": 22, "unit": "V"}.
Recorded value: {"value": 0.9, "unit": "V"}
